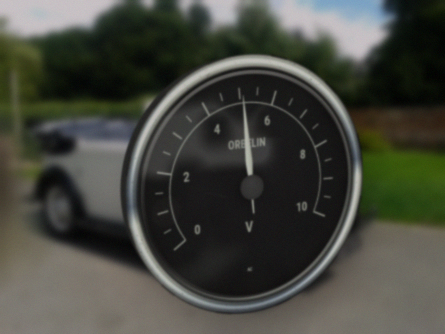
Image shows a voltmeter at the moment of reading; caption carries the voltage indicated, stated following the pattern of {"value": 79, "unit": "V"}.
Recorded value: {"value": 5, "unit": "V"}
